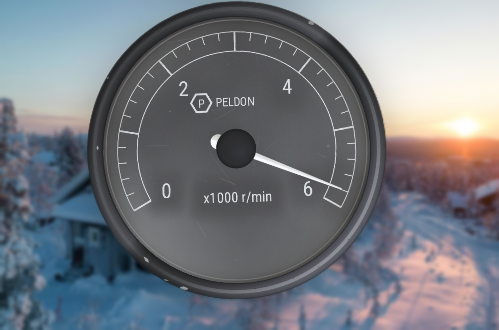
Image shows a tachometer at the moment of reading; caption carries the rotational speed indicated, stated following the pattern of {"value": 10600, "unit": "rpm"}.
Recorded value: {"value": 5800, "unit": "rpm"}
